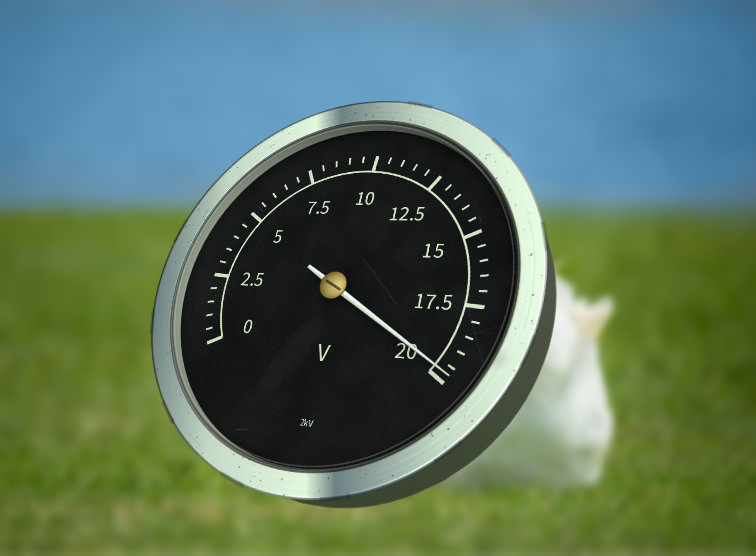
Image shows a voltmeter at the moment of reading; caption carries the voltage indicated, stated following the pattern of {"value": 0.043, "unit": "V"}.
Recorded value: {"value": 19.75, "unit": "V"}
